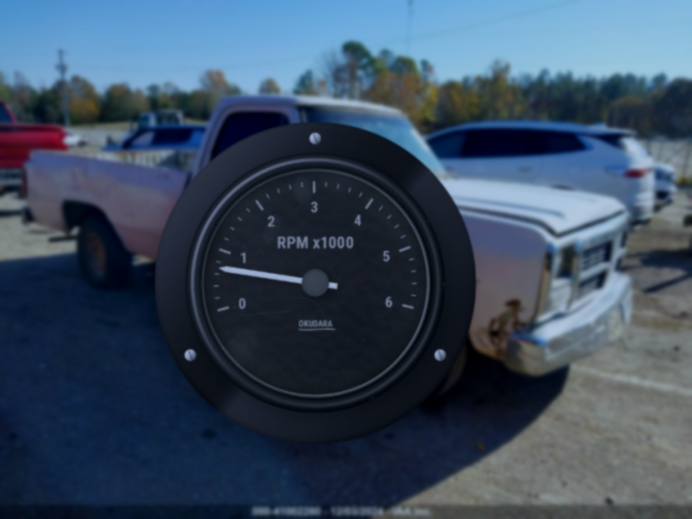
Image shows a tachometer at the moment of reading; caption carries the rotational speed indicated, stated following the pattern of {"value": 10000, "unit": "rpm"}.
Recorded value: {"value": 700, "unit": "rpm"}
